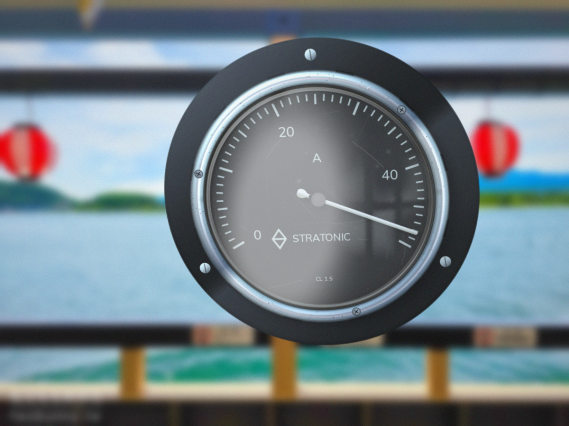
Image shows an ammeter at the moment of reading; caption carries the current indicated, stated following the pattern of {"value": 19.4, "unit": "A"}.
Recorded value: {"value": 48, "unit": "A"}
